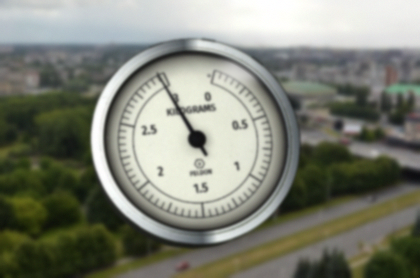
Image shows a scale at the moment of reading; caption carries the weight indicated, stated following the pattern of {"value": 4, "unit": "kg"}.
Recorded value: {"value": 2.95, "unit": "kg"}
